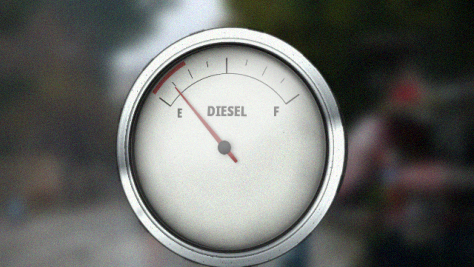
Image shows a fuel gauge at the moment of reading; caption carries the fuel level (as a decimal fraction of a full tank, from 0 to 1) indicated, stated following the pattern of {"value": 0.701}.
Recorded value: {"value": 0.125}
